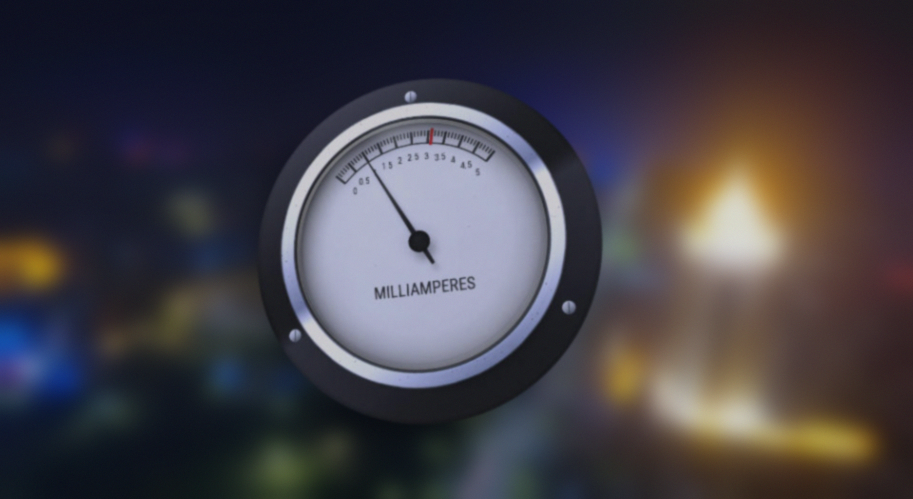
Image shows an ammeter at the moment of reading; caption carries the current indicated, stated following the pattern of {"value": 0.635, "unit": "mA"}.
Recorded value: {"value": 1, "unit": "mA"}
